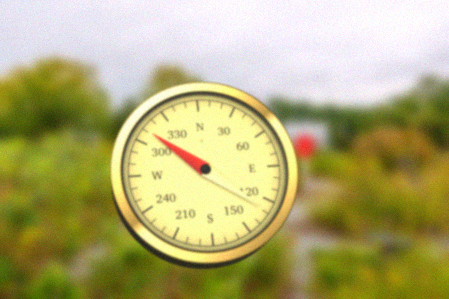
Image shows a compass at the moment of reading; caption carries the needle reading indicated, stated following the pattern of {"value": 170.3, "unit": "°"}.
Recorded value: {"value": 310, "unit": "°"}
